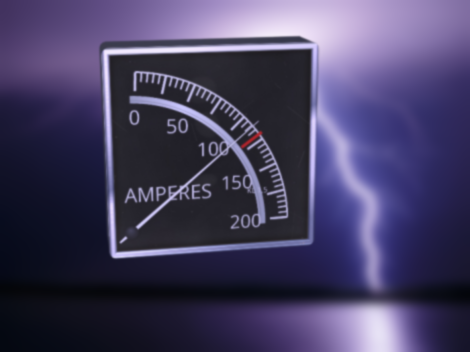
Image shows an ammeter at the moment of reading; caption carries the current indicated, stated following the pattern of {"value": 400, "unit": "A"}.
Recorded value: {"value": 110, "unit": "A"}
